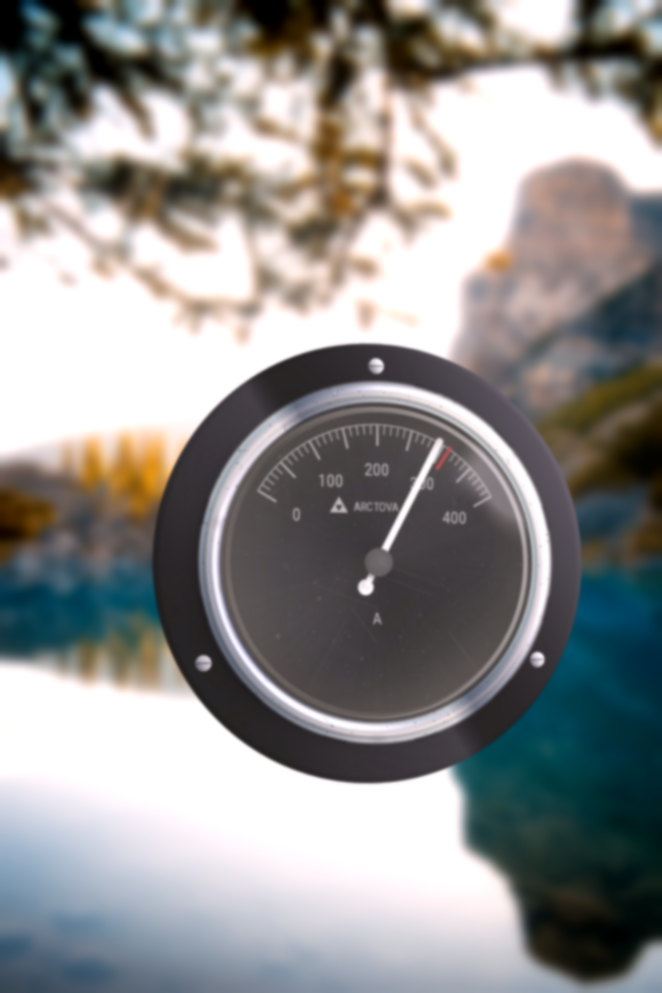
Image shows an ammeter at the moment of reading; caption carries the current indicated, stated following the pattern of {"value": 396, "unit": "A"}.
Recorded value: {"value": 290, "unit": "A"}
